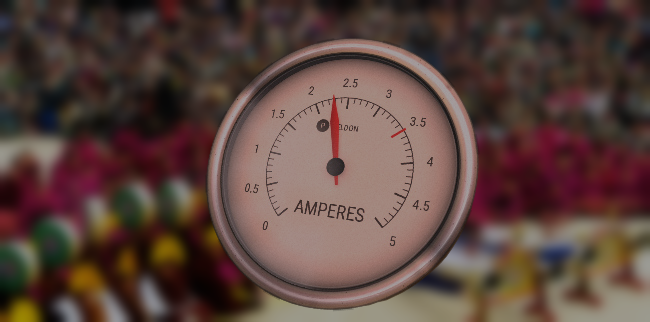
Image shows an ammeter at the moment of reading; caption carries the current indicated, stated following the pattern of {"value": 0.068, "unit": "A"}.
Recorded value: {"value": 2.3, "unit": "A"}
